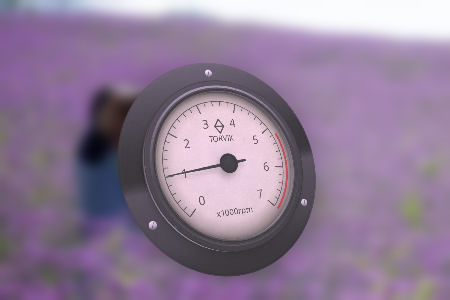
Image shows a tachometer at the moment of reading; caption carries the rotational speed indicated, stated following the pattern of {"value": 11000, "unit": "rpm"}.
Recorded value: {"value": 1000, "unit": "rpm"}
